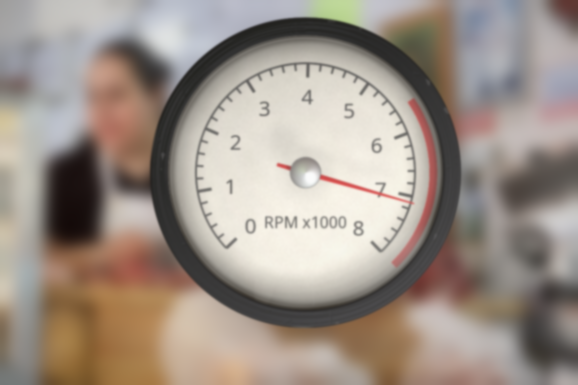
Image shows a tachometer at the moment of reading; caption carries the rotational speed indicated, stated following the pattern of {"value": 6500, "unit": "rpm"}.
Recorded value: {"value": 7100, "unit": "rpm"}
